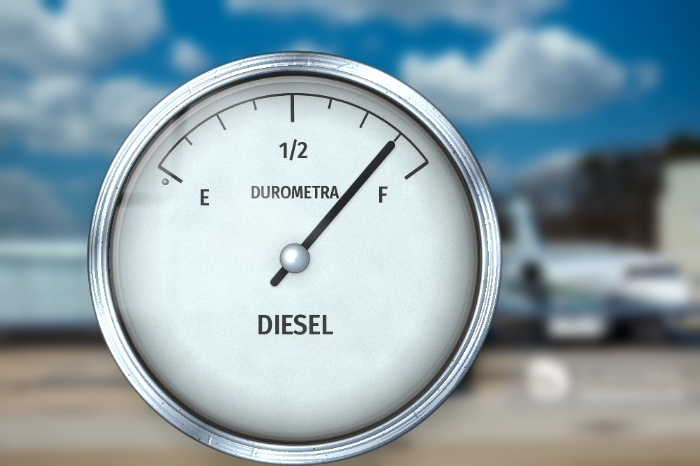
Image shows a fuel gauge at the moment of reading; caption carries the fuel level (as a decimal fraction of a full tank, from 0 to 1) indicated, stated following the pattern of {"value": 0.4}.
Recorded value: {"value": 0.875}
